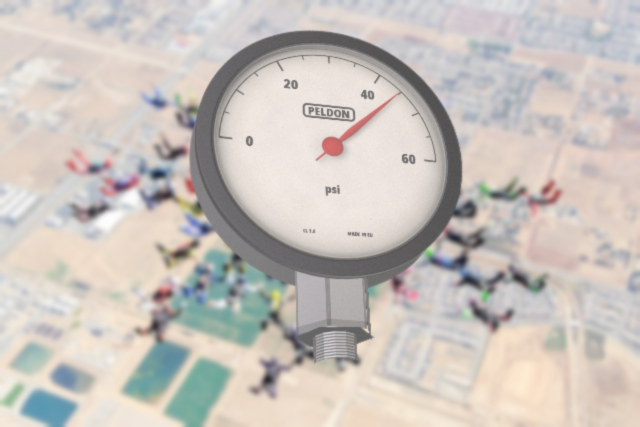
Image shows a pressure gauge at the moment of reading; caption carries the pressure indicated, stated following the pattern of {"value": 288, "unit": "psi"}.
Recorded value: {"value": 45, "unit": "psi"}
